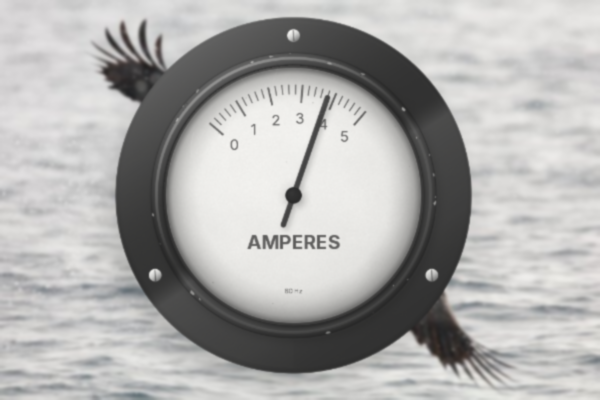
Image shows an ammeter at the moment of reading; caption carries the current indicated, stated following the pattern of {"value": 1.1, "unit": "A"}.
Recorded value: {"value": 3.8, "unit": "A"}
